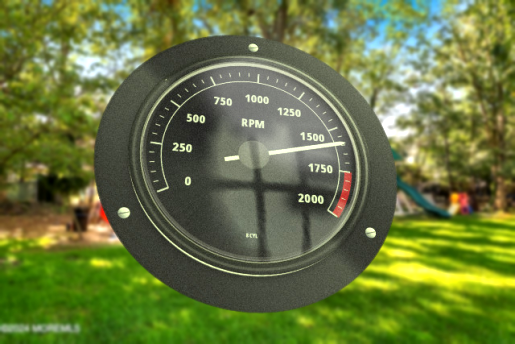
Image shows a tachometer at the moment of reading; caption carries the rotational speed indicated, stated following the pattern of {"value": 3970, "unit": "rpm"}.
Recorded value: {"value": 1600, "unit": "rpm"}
